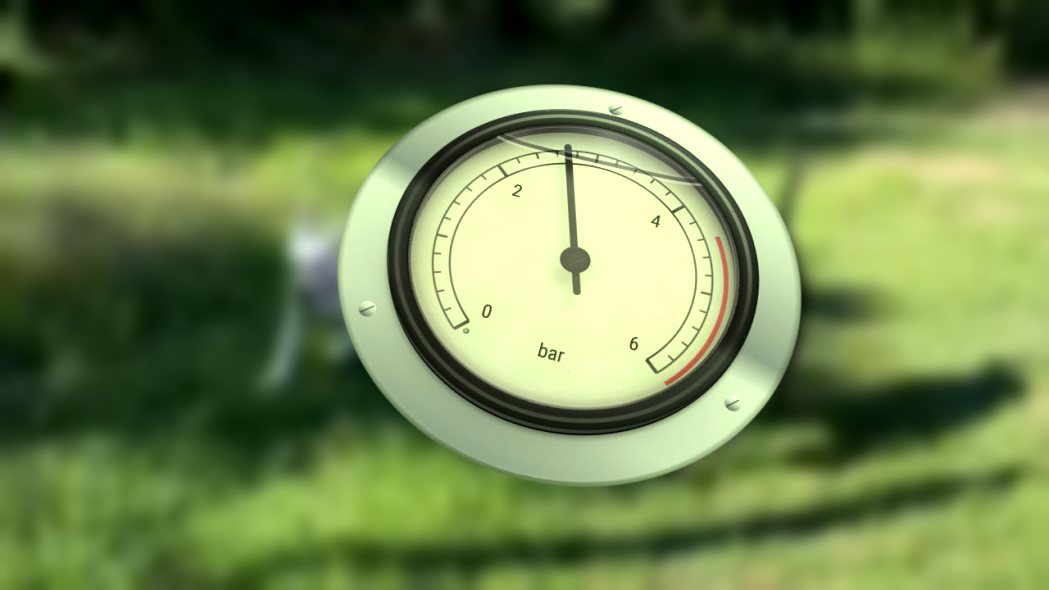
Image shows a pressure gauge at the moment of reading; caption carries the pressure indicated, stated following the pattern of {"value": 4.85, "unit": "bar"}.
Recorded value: {"value": 2.7, "unit": "bar"}
